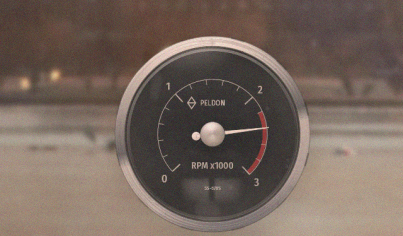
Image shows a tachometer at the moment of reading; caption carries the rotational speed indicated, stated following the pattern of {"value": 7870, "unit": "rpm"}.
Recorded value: {"value": 2400, "unit": "rpm"}
